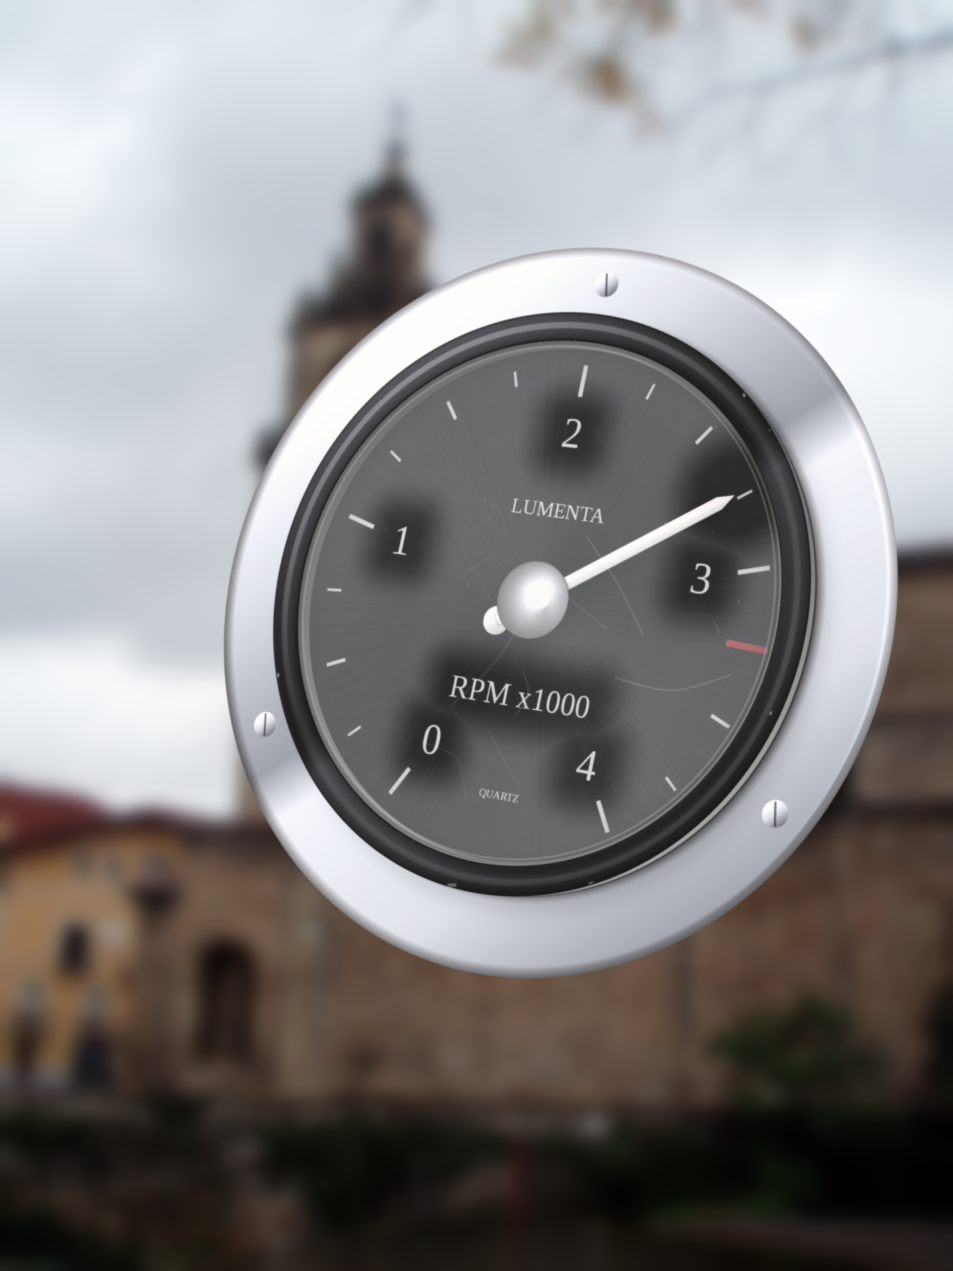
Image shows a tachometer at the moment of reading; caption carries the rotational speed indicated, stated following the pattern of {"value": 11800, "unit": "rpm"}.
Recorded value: {"value": 2750, "unit": "rpm"}
